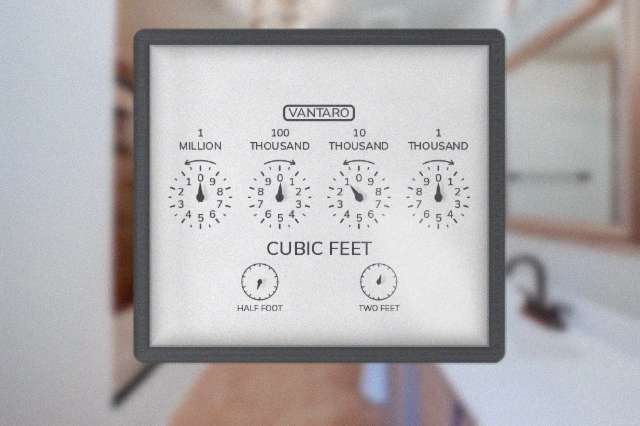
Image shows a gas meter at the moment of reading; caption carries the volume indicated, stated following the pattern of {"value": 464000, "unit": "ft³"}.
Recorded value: {"value": 1000, "unit": "ft³"}
